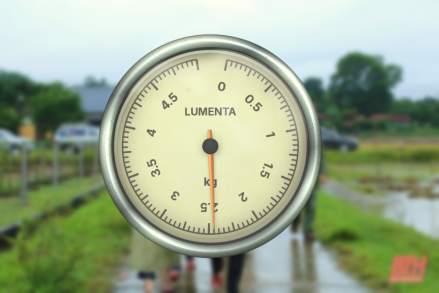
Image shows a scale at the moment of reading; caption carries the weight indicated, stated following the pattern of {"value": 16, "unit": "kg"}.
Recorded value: {"value": 2.45, "unit": "kg"}
